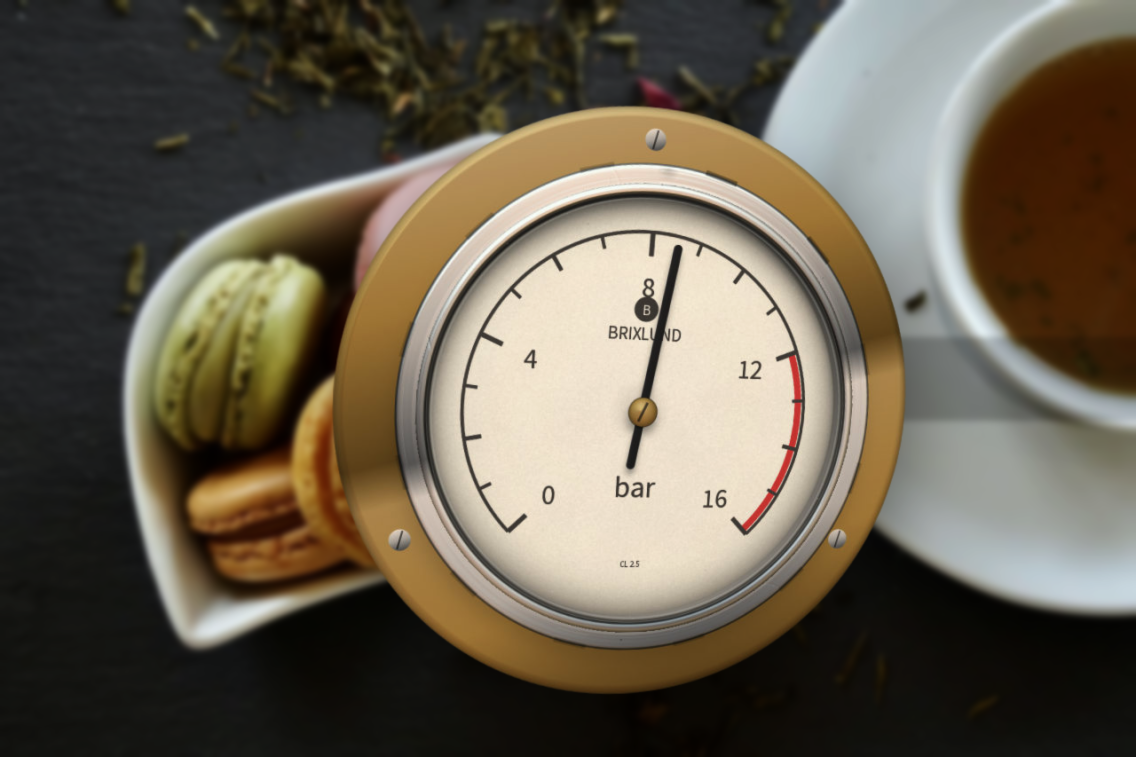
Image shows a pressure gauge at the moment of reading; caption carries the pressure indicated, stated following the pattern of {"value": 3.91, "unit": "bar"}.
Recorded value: {"value": 8.5, "unit": "bar"}
